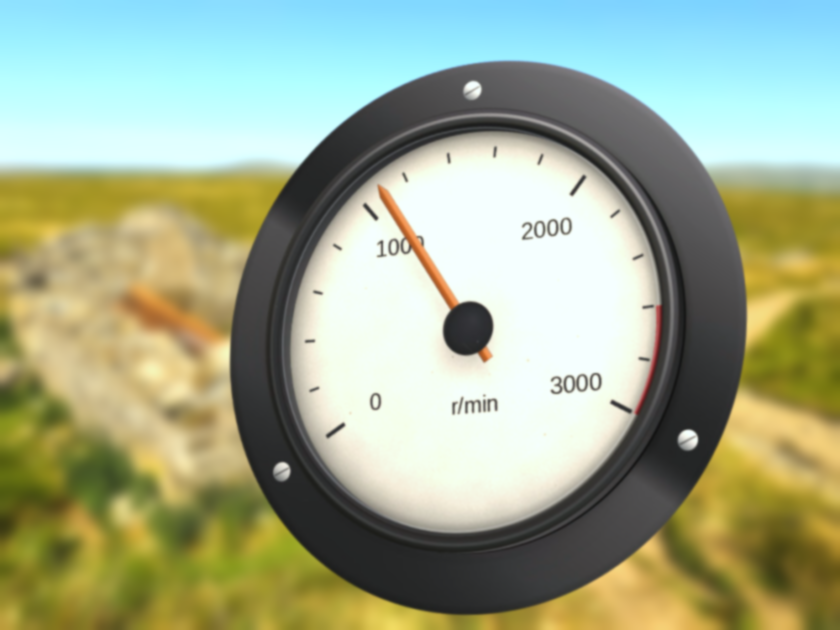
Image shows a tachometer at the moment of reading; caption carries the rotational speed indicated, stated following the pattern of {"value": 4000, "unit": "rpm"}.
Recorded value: {"value": 1100, "unit": "rpm"}
